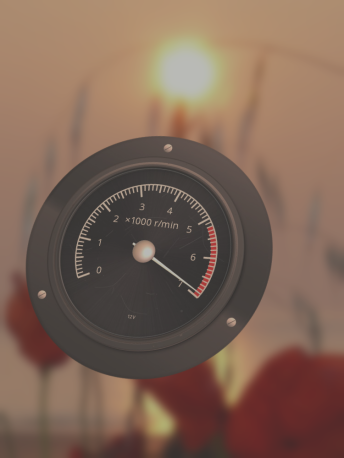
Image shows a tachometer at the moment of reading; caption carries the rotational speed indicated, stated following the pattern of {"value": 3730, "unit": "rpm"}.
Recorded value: {"value": 6900, "unit": "rpm"}
